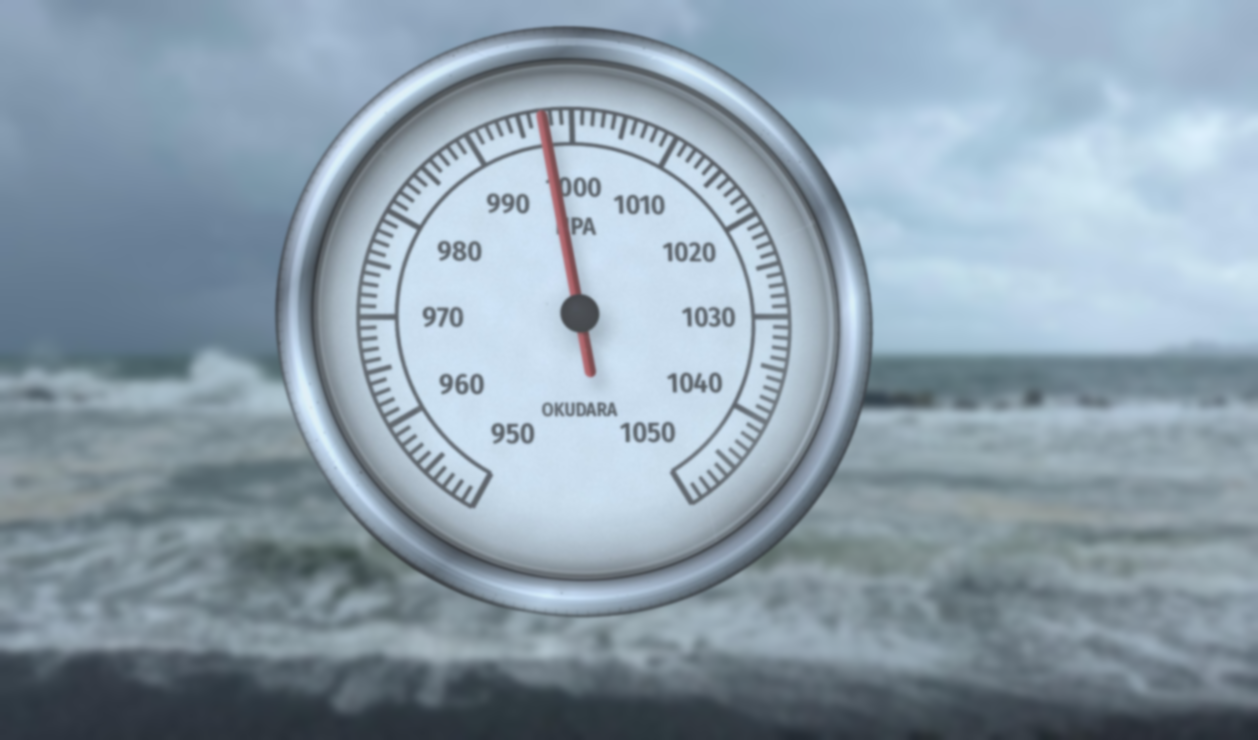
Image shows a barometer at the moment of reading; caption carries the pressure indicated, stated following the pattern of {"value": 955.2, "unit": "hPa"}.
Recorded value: {"value": 997, "unit": "hPa"}
